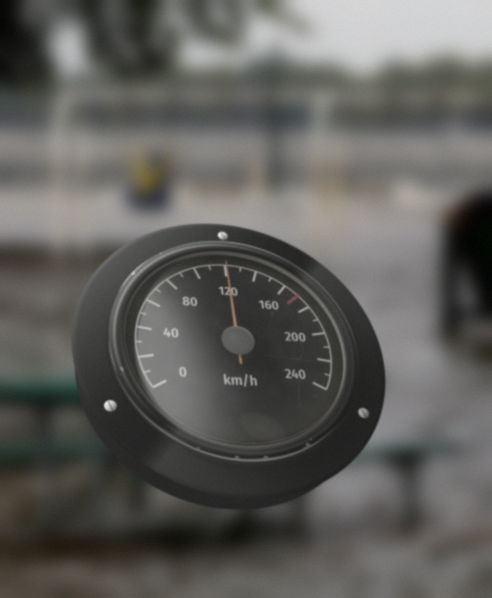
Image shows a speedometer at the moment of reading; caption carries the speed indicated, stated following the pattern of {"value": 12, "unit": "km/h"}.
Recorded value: {"value": 120, "unit": "km/h"}
